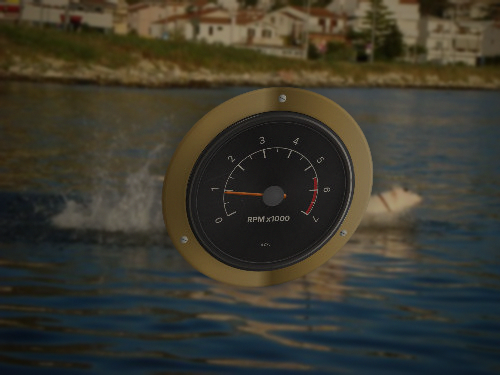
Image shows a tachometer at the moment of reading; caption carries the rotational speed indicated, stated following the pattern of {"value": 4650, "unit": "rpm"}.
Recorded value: {"value": 1000, "unit": "rpm"}
